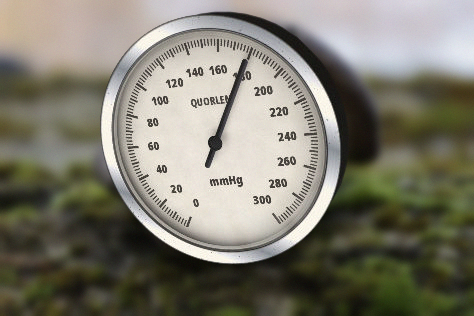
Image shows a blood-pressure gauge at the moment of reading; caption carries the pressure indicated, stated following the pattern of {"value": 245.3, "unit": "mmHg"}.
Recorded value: {"value": 180, "unit": "mmHg"}
